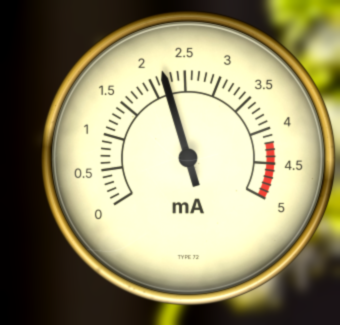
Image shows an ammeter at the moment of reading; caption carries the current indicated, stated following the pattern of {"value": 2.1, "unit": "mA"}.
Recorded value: {"value": 2.2, "unit": "mA"}
